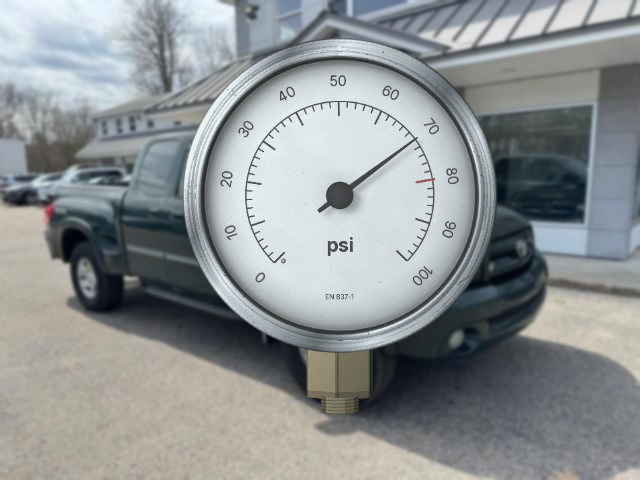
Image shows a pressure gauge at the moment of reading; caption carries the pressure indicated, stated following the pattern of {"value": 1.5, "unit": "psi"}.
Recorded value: {"value": 70, "unit": "psi"}
